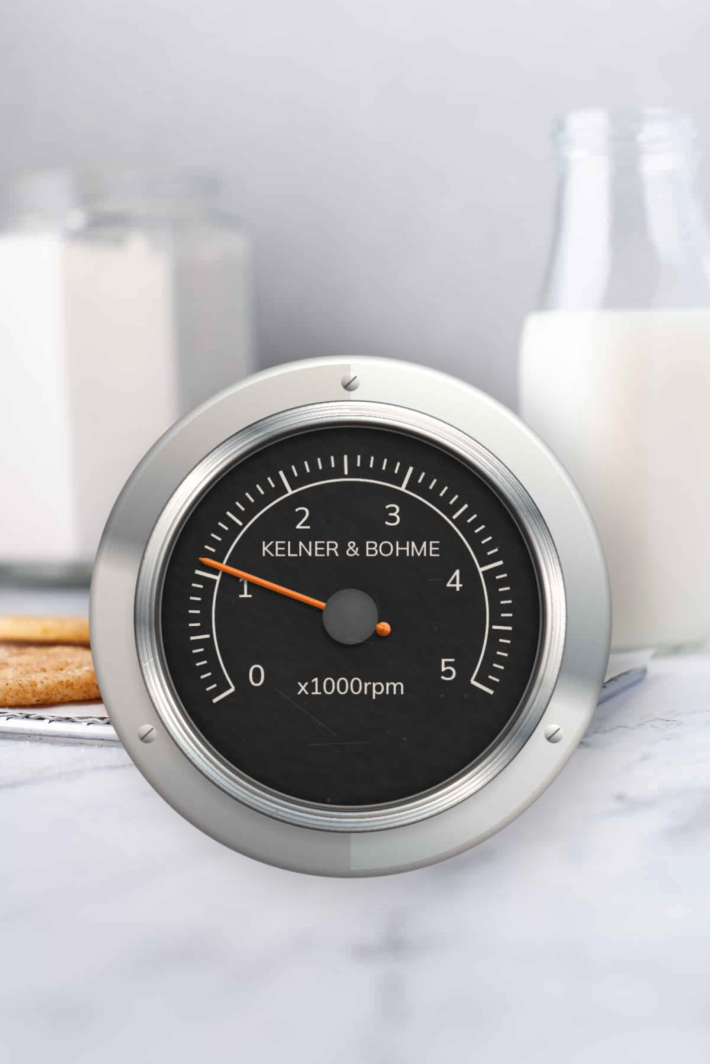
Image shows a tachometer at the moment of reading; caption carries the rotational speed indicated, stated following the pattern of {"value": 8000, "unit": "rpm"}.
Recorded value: {"value": 1100, "unit": "rpm"}
